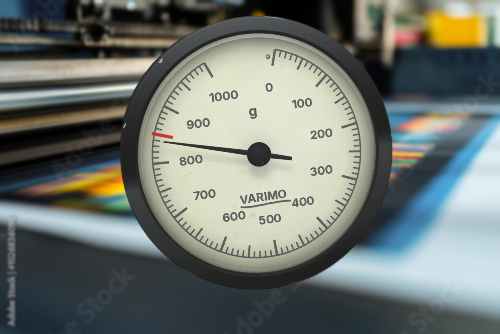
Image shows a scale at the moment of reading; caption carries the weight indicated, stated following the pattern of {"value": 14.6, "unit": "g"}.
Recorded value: {"value": 840, "unit": "g"}
